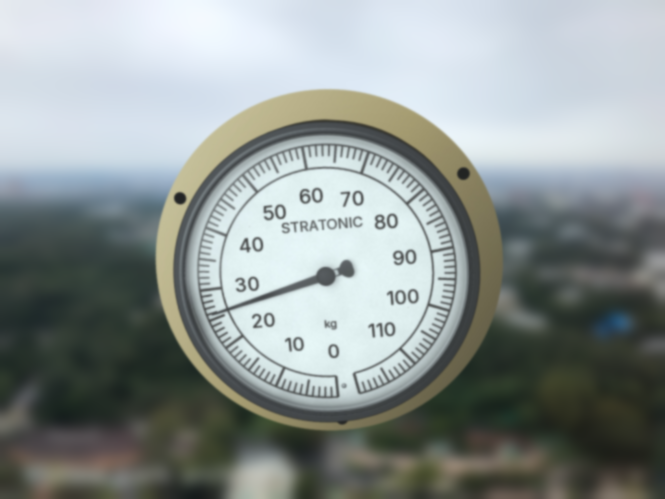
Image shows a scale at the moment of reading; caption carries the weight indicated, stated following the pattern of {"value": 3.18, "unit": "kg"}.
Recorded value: {"value": 26, "unit": "kg"}
